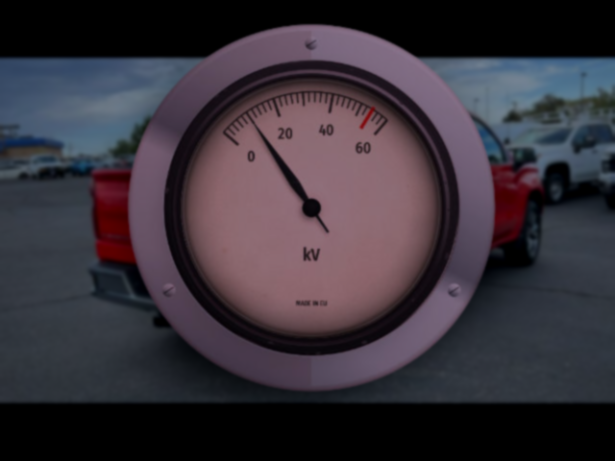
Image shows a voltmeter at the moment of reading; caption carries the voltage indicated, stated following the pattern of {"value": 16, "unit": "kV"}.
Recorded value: {"value": 10, "unit": "kV"}
